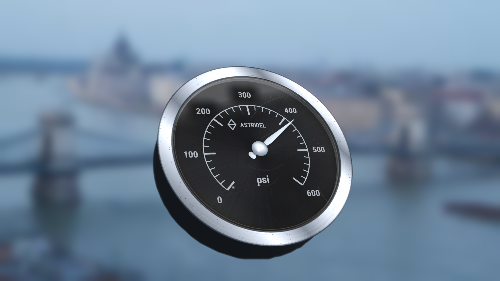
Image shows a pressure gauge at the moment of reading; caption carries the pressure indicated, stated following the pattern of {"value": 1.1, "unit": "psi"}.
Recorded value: {"value": 420, "unit": "psi"}
